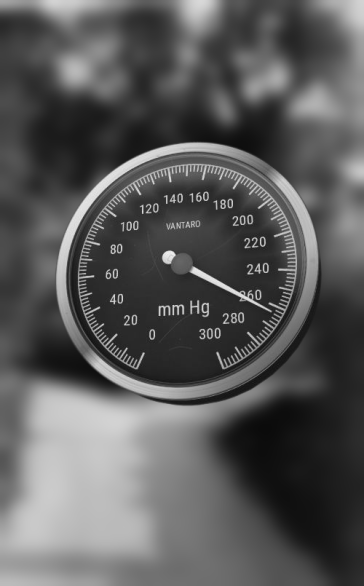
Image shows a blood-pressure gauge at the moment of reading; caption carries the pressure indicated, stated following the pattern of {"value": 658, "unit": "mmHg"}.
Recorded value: {"value": 264, "unit": "mmHg"}
